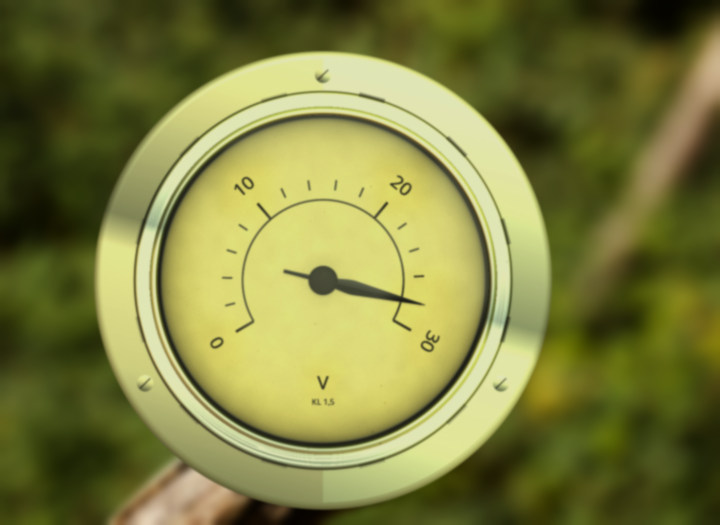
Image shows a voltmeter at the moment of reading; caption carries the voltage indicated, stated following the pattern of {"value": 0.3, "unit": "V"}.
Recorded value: {"value": 28, "unit": "V"}
